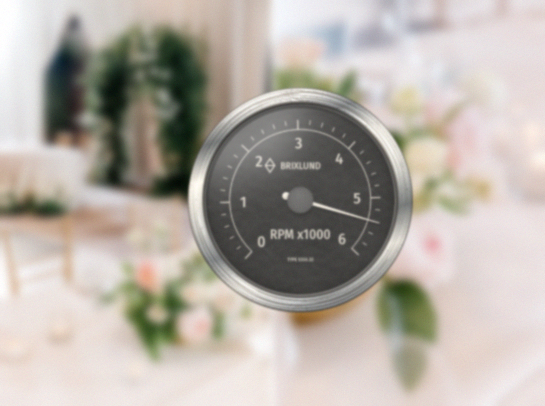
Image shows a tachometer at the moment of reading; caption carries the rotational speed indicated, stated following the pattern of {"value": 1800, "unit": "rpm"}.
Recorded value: {"value": 5400, "unit": "rpm"}
